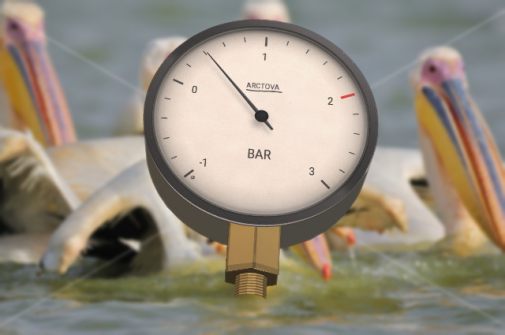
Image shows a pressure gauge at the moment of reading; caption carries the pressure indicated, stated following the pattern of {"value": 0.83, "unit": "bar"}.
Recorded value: {"value": 0.4, "unit": "bar"}
